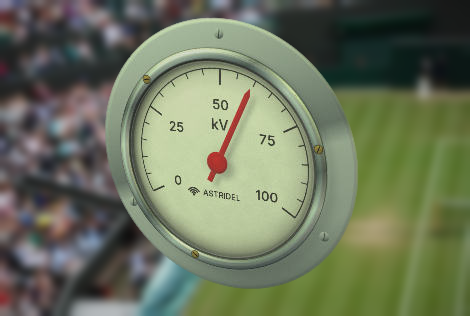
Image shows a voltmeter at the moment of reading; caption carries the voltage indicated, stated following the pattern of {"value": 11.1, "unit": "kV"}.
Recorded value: {"value": 60, "unit": "kV"}
